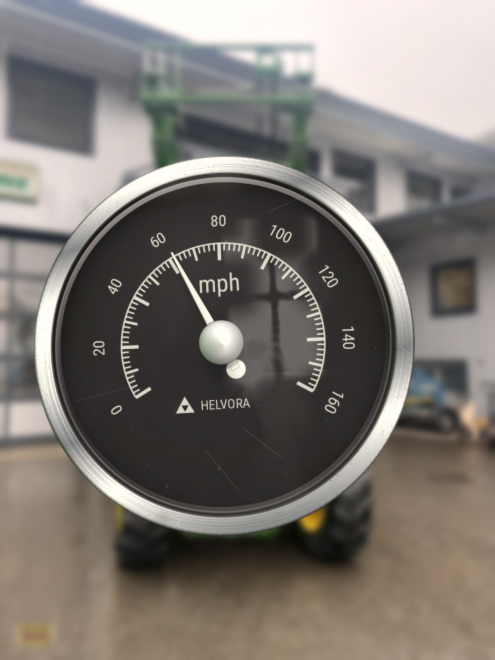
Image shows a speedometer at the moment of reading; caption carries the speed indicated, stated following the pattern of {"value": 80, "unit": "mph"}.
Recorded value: {"value": 62, "unit": "mph"}
